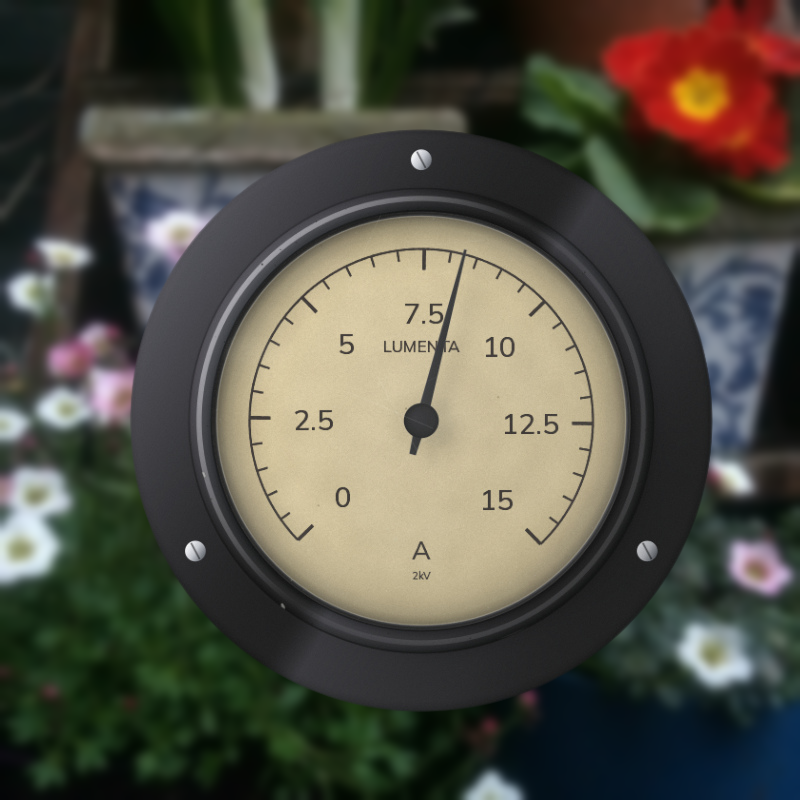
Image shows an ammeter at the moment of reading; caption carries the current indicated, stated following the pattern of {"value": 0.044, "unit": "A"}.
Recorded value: {"value": 8.25, "unit": "A"}
